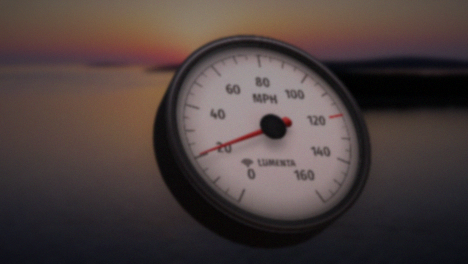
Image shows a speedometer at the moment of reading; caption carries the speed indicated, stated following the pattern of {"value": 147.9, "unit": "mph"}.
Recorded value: {"value": 20, "unit": "mph"}
